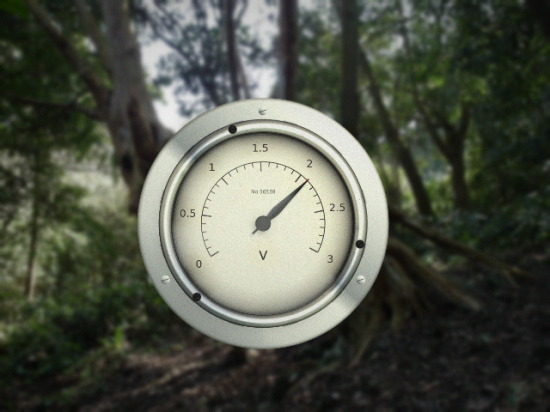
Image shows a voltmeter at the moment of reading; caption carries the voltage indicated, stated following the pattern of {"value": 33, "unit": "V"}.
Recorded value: {"value": 2.1, "unit": "V"}
